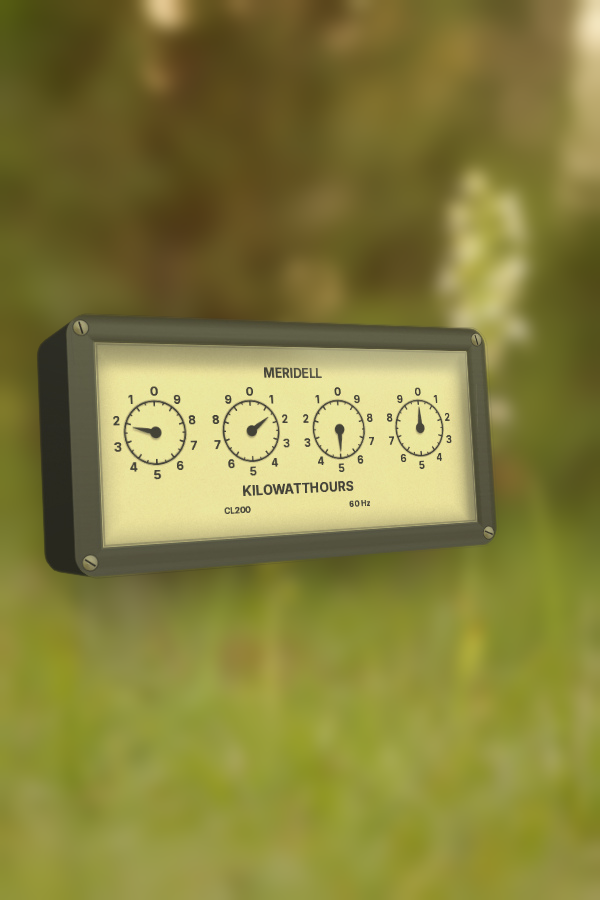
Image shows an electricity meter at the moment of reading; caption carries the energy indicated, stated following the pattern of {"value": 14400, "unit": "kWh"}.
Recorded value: {"value": 2150, "unit": "kWh"}
